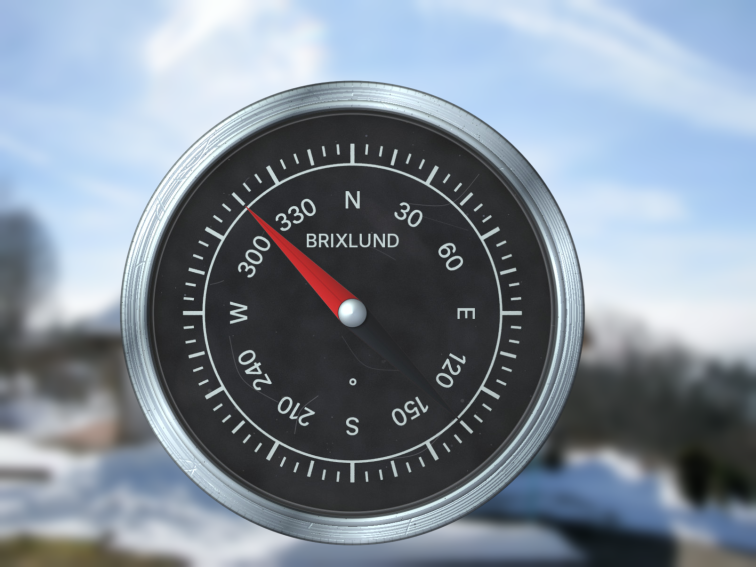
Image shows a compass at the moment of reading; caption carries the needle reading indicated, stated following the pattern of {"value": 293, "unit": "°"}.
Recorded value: {"value": 315, "unit": "°"}
